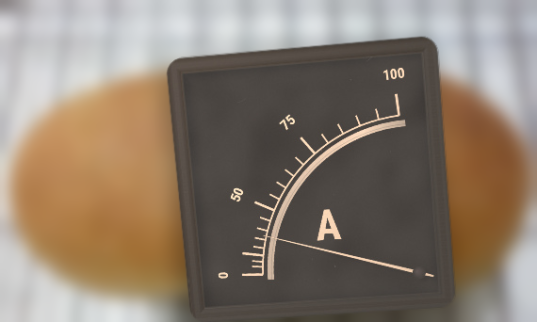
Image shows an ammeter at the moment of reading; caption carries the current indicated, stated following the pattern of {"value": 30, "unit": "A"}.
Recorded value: {"value": 37.5, "unit": "A"}
